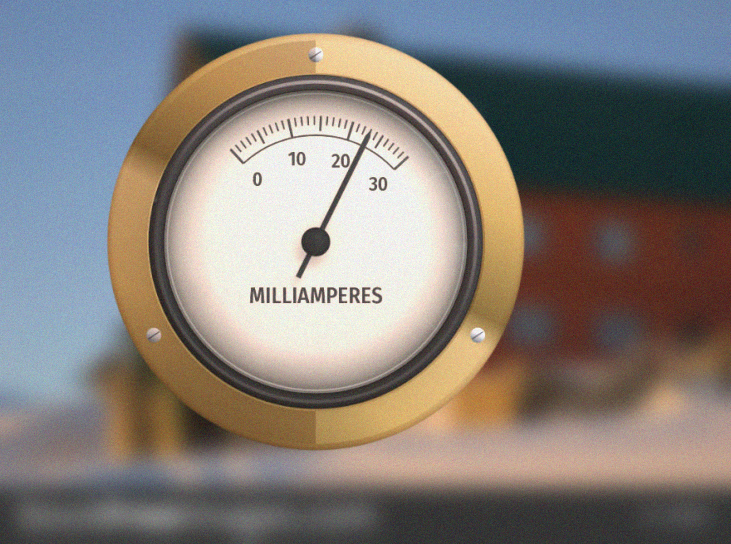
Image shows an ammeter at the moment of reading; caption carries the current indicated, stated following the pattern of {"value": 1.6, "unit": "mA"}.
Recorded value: {"value": 23, "unit": "mA"}
